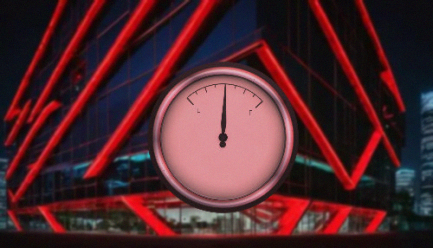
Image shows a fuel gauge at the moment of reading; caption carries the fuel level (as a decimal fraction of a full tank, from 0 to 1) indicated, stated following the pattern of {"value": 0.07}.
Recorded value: {"value": 0.5}
